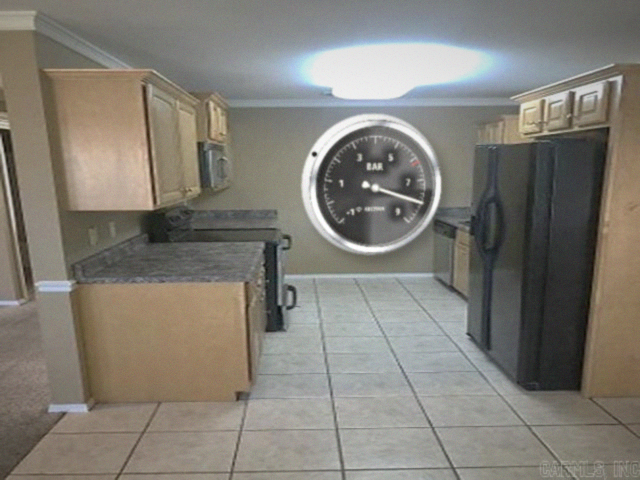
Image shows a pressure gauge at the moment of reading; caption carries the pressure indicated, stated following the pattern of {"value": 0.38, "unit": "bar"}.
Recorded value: {"value": 8, "unit": "bar"}
